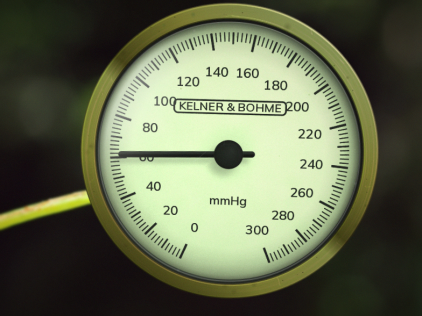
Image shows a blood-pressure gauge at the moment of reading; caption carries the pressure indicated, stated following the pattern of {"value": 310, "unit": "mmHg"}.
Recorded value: {"value": 62, "unit": "mmHg"}
